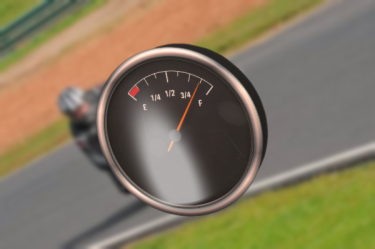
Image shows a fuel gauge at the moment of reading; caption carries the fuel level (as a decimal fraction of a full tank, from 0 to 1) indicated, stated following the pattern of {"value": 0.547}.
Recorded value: {"value": 0.875}
